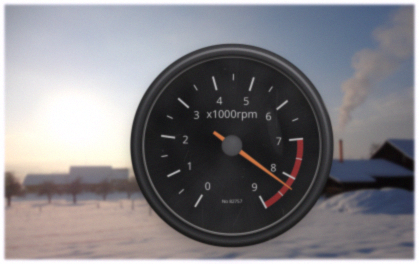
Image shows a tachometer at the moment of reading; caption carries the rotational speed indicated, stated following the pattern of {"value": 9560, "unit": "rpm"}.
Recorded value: {"value": 8250, "unit": "rpm"}
